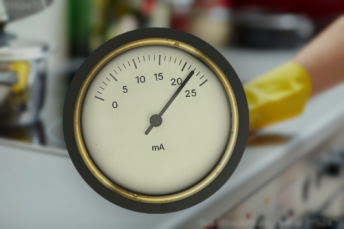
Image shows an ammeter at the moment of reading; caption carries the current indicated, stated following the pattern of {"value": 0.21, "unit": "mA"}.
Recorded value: {"value": 22, "unit": "mA"}
